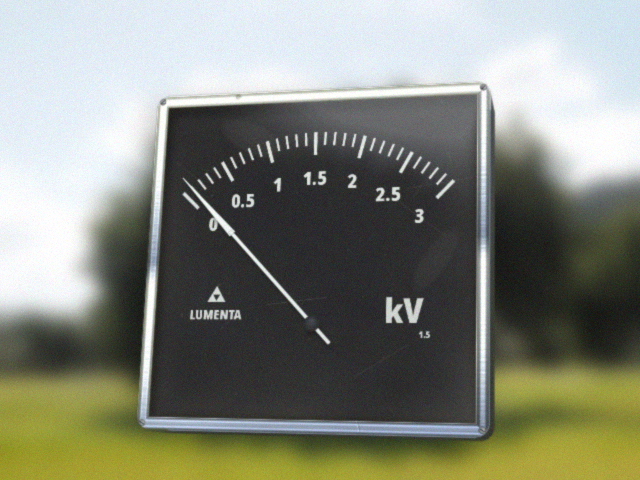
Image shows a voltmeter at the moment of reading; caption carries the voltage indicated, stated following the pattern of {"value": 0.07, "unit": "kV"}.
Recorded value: {"value": 0.1, "unit": "kV"}
